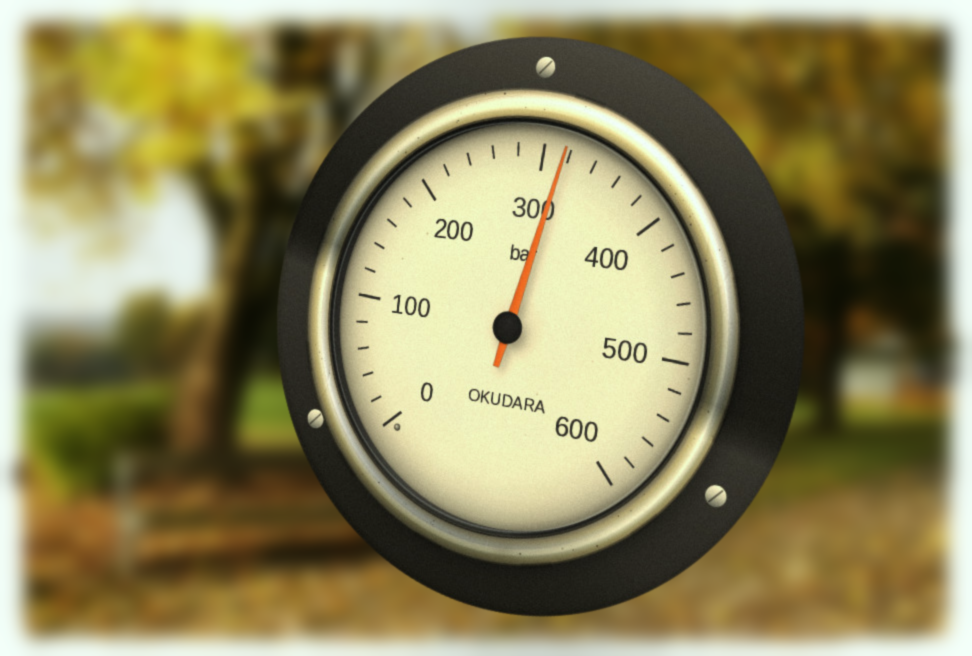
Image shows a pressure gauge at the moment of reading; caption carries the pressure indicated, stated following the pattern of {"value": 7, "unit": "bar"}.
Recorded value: {"value": 320, "unit": "bar"}
